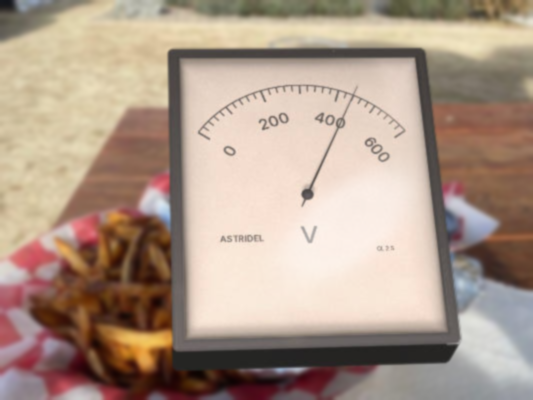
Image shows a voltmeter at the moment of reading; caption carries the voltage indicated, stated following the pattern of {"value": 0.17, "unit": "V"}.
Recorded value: {"value": 440, "unit": "V"}
